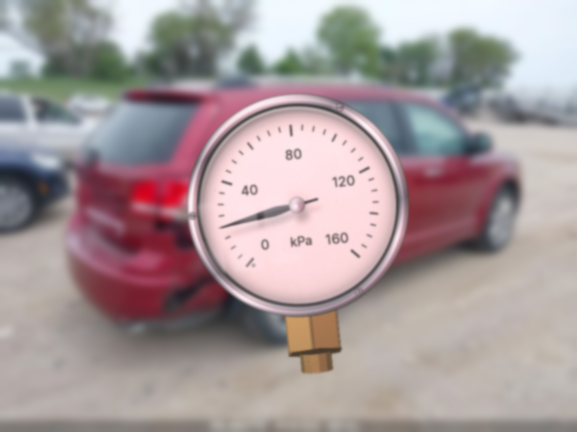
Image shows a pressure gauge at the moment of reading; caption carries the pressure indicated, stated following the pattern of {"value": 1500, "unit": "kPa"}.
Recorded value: {"value": 20, "unit": "kPa"}
